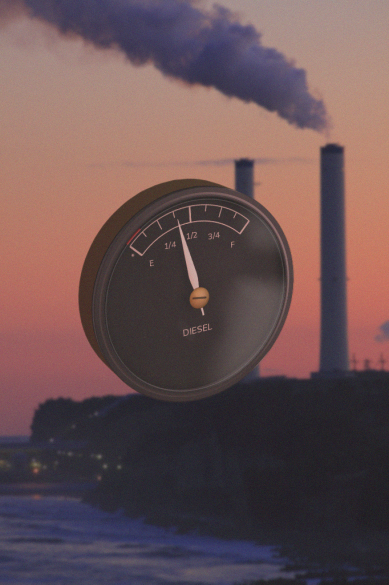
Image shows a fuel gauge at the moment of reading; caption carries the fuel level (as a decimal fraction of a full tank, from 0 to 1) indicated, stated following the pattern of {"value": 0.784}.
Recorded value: {"value": 0.375}
